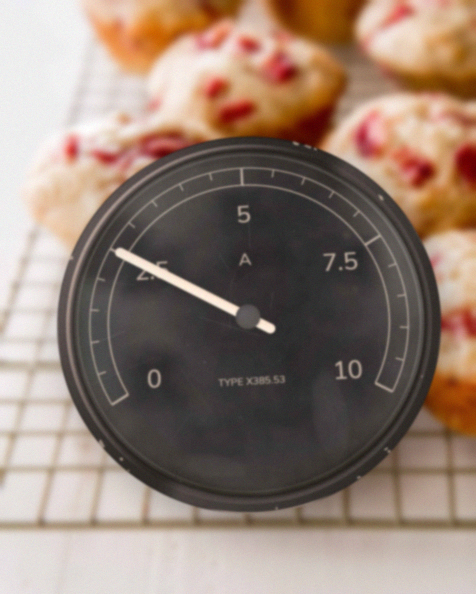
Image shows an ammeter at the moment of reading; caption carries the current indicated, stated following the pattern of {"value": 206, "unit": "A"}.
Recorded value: {"value": 2.5, "unit": "A"}
